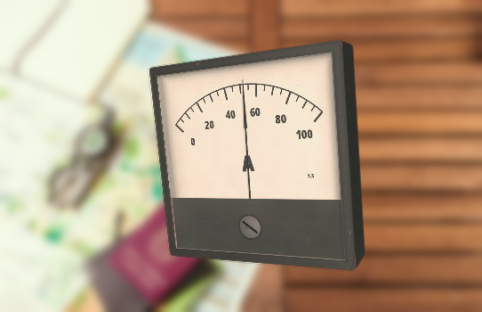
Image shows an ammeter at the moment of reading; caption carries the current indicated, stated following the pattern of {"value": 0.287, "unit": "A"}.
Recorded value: {"value": 52.5, "unit": "A"}
